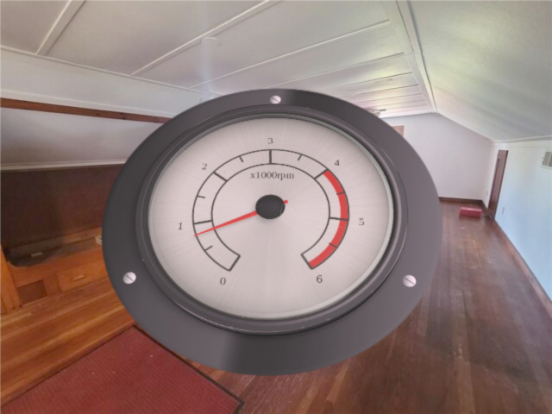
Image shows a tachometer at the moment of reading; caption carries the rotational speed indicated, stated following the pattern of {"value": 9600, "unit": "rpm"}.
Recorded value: {"value": 750, "unit": "rpm"}
